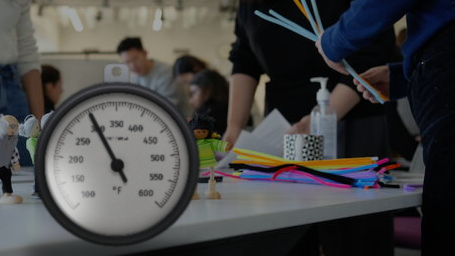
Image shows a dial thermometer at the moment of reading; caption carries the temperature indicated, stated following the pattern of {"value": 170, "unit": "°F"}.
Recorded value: {"value": 300, "unit": "°F"}
